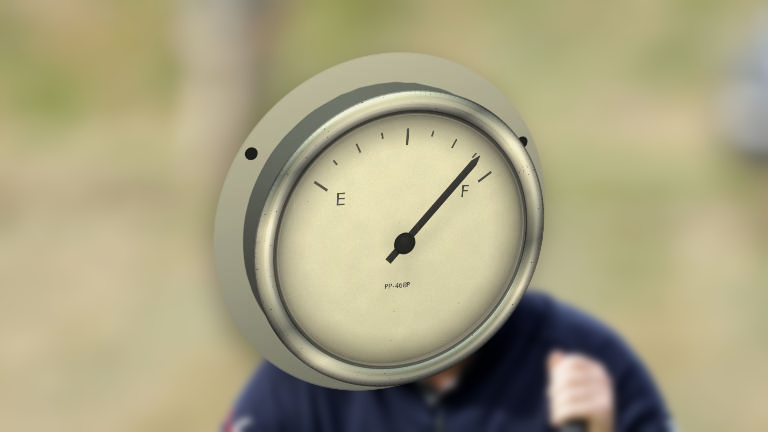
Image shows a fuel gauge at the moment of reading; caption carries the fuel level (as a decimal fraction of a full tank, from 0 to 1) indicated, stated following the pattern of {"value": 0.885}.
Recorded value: {"value": 0.875}
